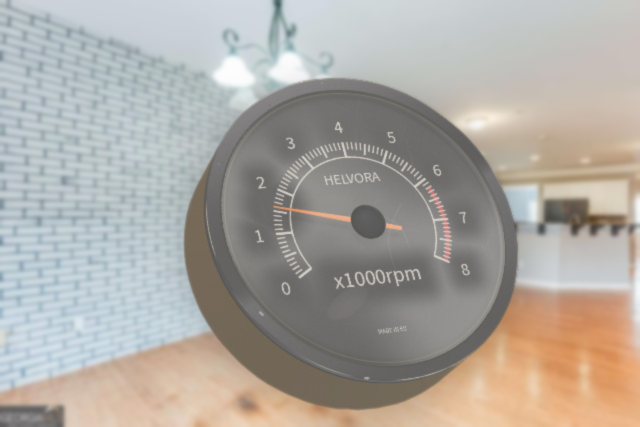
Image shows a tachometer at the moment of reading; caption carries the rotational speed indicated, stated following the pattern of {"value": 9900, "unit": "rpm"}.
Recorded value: {"value": 1500, "unit": "rpm"}
